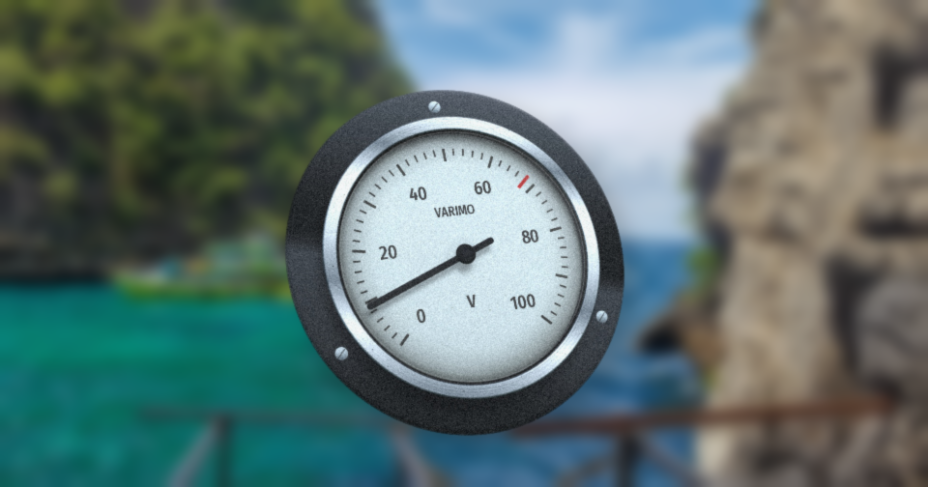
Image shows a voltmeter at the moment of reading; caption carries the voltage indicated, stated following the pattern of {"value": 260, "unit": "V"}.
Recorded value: {"value": 9, "unit": "V"}
